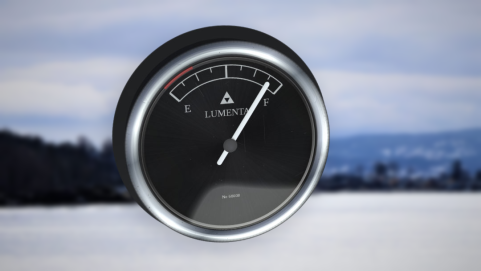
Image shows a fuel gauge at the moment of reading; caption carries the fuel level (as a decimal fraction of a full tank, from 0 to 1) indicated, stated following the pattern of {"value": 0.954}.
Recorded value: {"value": 0.875}
